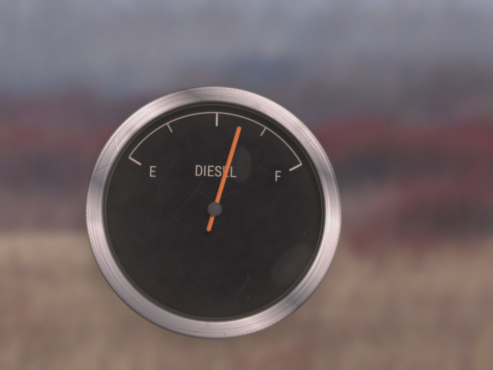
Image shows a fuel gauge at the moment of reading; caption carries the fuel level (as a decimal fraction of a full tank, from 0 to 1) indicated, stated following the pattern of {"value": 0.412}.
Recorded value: {"value": 0.625}
